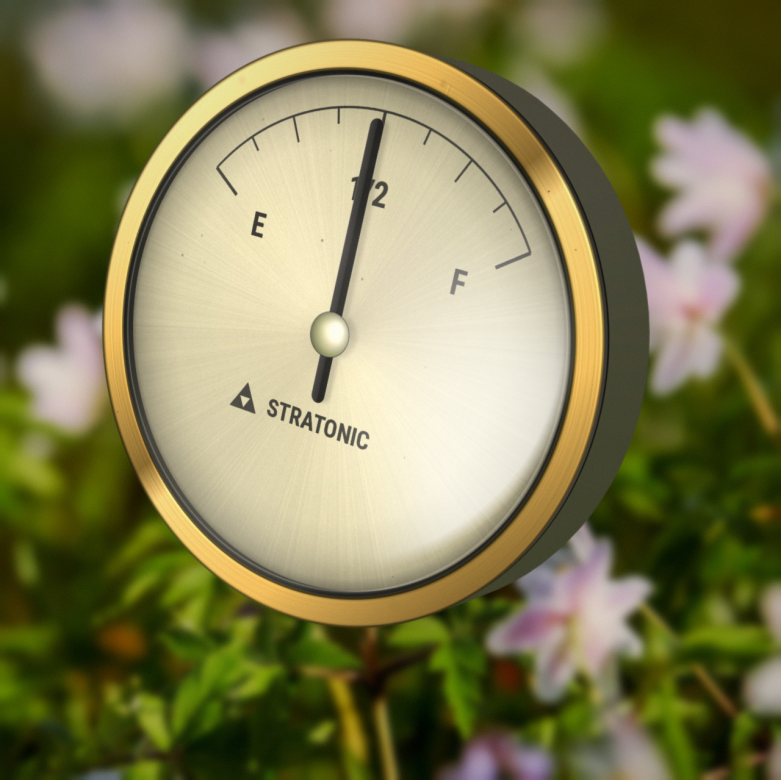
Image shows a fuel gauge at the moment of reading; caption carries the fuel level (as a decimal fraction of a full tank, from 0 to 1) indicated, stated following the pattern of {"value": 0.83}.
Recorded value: {"value": 0.5}
